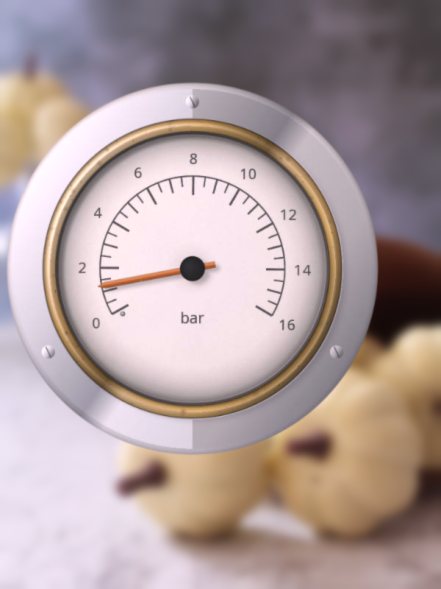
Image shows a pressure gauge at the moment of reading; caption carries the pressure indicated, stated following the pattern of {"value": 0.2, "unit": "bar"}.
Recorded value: {"value": 1.25, "unit": "bar"}
